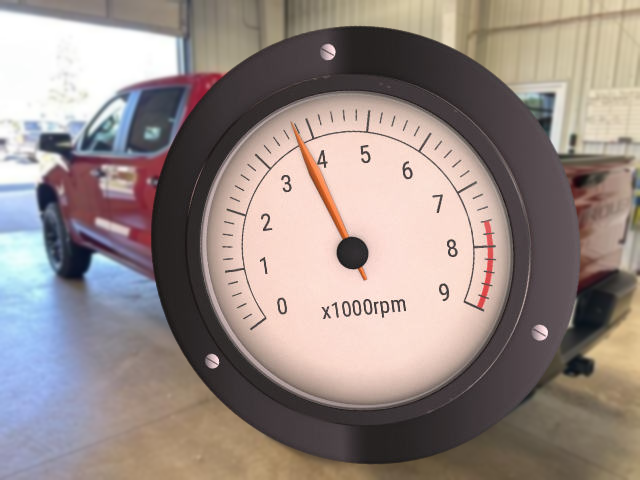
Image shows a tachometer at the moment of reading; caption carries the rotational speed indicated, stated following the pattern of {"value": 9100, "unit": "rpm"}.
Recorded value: {"value": 3800, "unit": "rpm"}
